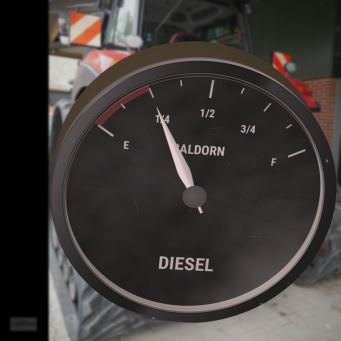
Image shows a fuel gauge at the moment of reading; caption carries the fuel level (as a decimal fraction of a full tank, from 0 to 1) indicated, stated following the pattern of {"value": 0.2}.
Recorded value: {"value": 0.25}
